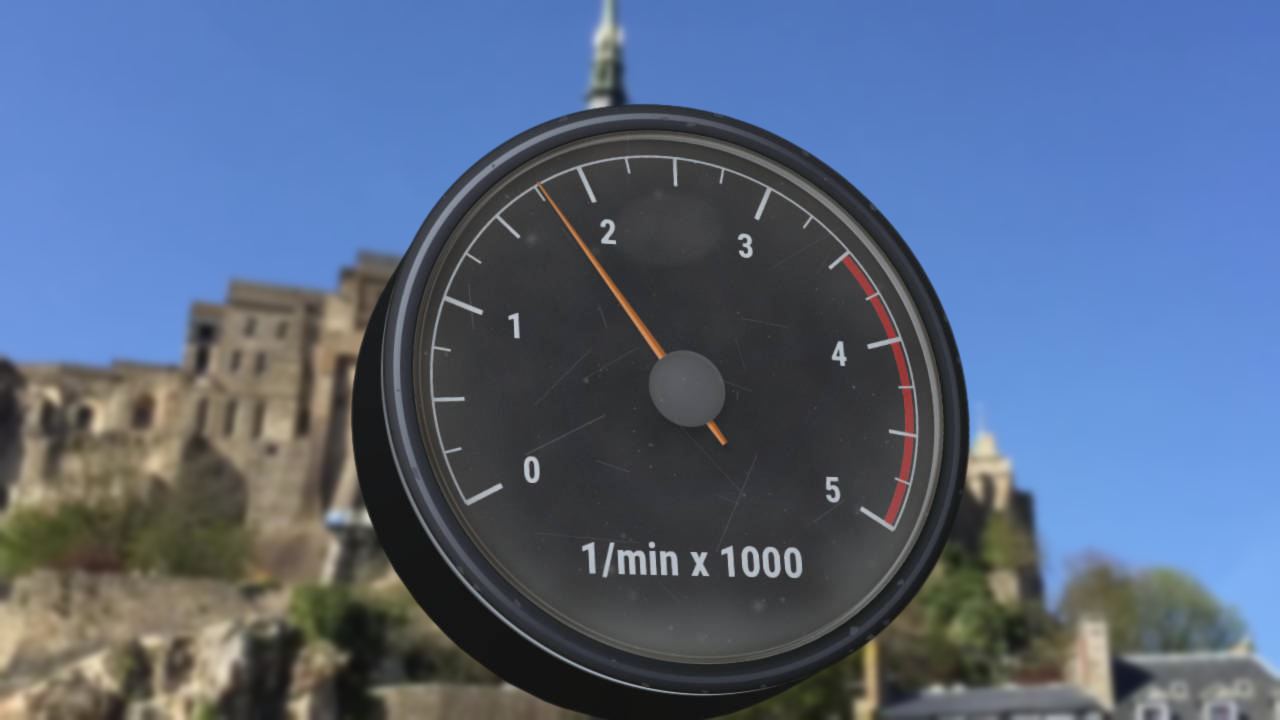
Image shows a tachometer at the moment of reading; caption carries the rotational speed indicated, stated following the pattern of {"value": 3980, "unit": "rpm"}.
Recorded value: {"value": 1750, "unit": "rpm"}
